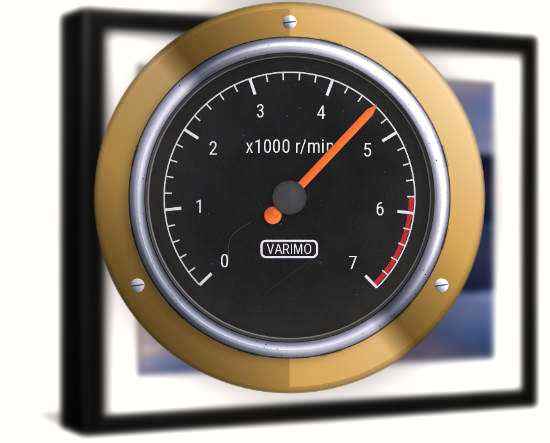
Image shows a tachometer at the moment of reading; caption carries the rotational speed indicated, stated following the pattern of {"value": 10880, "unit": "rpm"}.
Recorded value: {"value": 4600, "unit": "rpm"}
